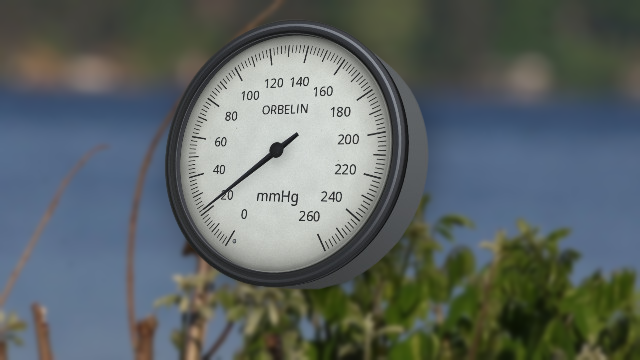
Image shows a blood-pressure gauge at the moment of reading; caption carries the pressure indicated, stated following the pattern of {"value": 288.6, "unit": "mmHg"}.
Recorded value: {"value": 20, "unit": "mmHg"}
